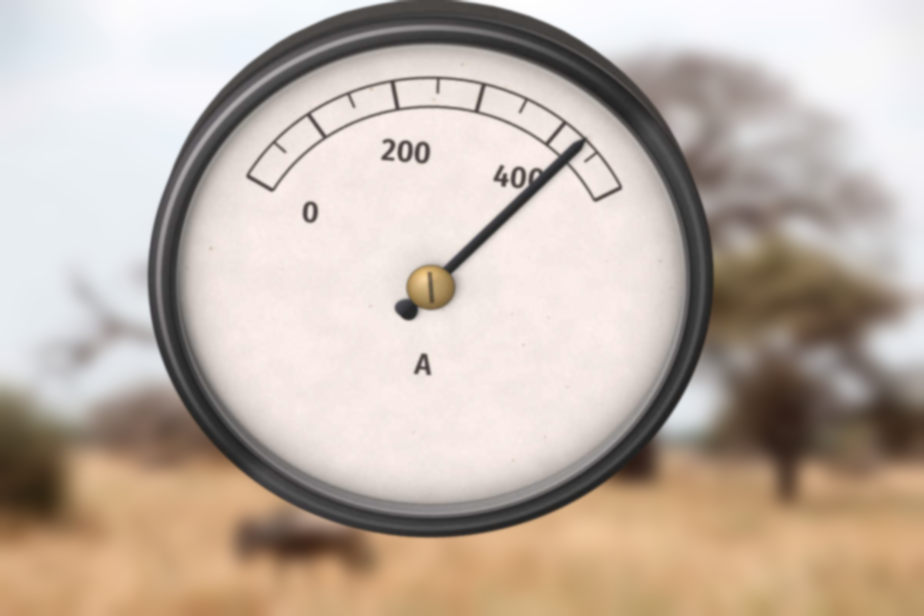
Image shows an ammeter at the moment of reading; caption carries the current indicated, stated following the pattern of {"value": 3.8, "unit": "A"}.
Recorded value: {"value": 425, "unit": "A"}
